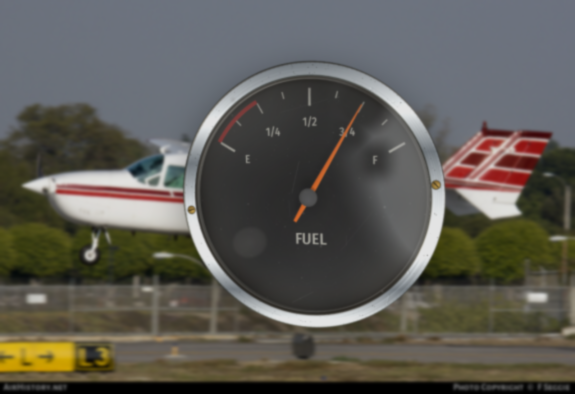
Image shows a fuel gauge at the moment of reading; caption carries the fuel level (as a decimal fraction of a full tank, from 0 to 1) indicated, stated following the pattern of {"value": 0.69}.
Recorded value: {"value": 0.75}
